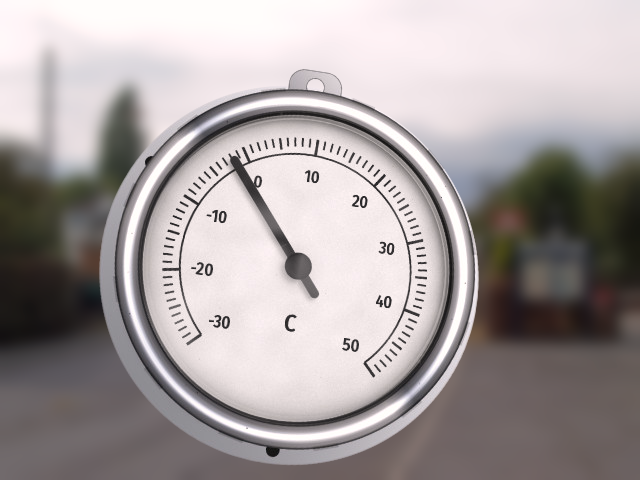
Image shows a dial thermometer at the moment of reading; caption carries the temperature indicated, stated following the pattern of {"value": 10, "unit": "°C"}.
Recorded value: {"value": -2, "unit": "°C"}
